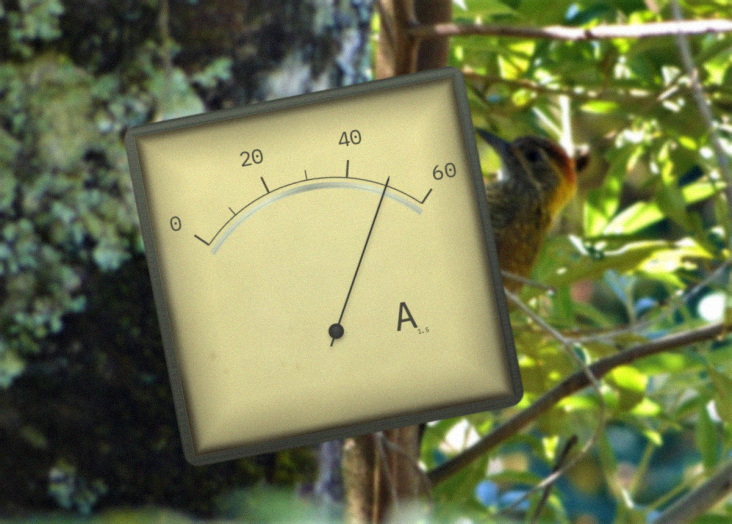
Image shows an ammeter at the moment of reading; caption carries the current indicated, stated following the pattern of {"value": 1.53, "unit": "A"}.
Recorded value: {"value": 50, "unit": "A"}
